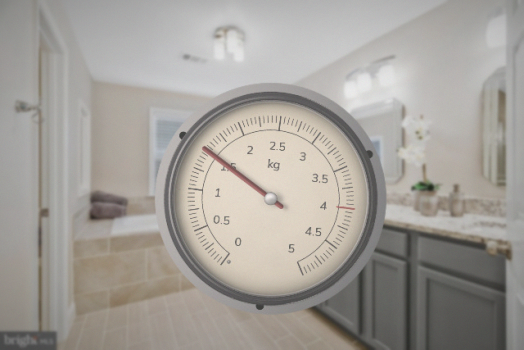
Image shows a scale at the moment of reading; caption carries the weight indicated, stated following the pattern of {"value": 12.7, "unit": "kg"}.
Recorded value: {"value": 1.5, "unit": "kg"}
